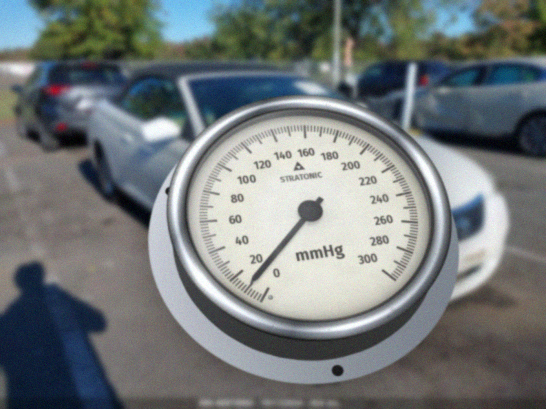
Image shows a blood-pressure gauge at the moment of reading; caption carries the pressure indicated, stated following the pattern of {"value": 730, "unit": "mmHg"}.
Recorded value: {"value": 10, "unit": "mmHg"}
